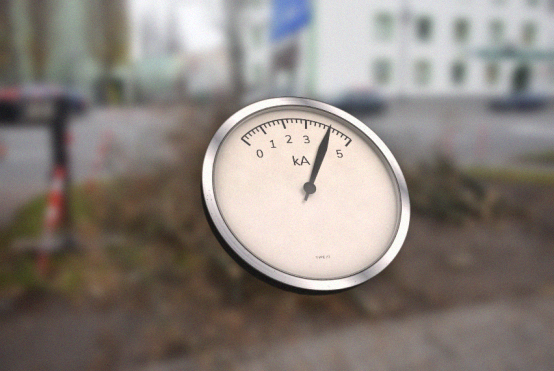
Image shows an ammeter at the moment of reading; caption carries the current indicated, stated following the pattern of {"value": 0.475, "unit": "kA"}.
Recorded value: {"value": 4, "unit": "kA"}
